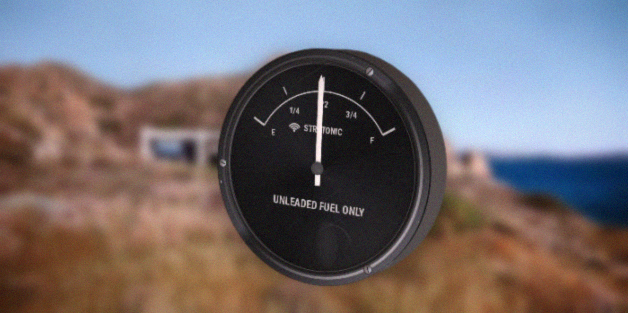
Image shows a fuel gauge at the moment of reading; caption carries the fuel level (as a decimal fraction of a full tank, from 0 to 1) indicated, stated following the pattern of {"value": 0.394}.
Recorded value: {"value": 0.5}
